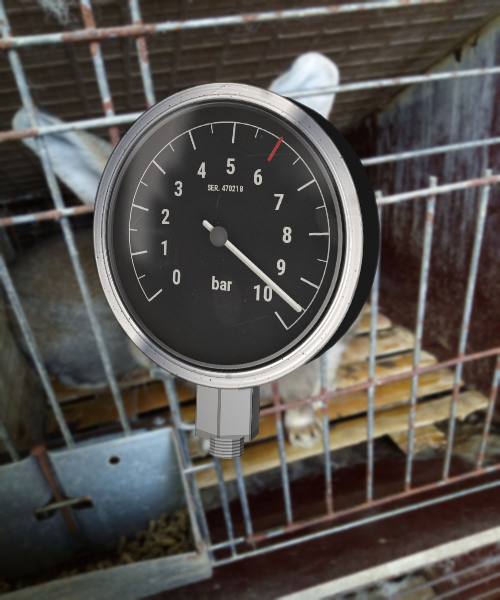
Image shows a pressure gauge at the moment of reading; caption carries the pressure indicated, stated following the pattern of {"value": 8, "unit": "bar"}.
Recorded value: {"value": 9.5, "unit": "bar"}
